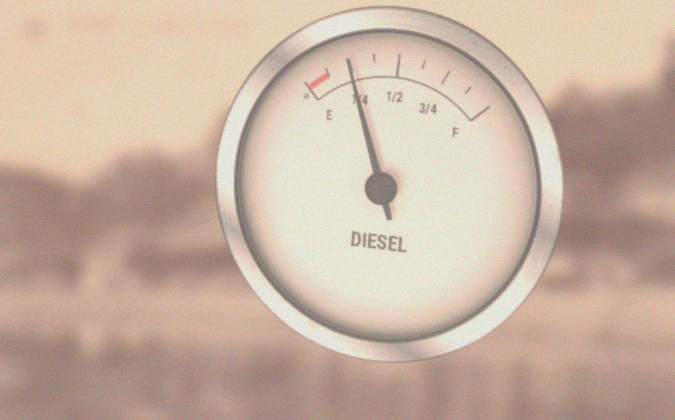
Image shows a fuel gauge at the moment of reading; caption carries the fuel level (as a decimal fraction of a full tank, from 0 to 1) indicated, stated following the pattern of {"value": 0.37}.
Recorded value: {"value": 0.25}
